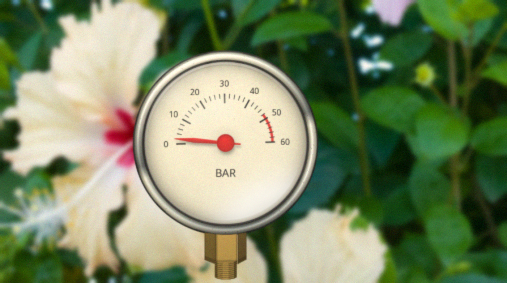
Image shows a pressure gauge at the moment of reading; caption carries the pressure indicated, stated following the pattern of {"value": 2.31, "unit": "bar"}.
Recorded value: {"value": 2, "unit": "bar"}
